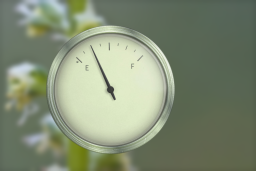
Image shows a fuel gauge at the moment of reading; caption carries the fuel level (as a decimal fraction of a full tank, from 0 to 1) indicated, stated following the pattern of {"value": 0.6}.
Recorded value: {"value": 0.25}
